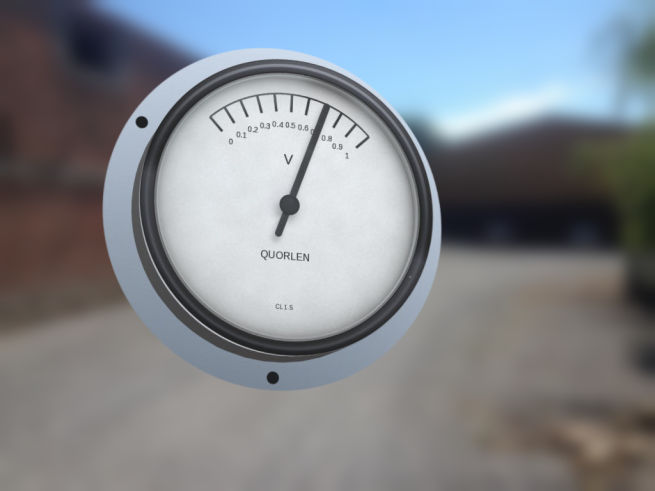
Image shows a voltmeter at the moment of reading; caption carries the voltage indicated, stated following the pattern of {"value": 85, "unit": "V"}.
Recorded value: {"value": 0.7, "unit": "V"}
